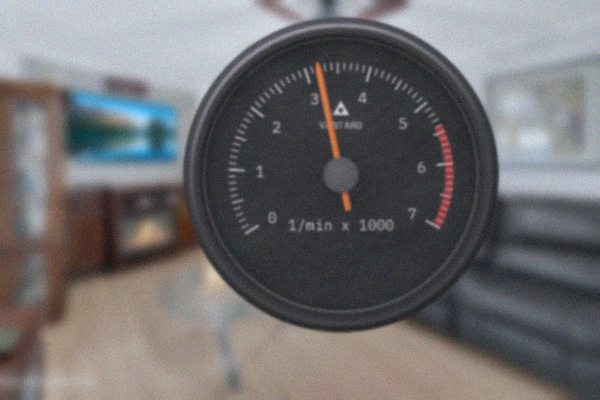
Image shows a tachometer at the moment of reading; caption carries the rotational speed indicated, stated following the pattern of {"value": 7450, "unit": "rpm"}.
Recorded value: {"value": 3200, "unit": "rpm"}
